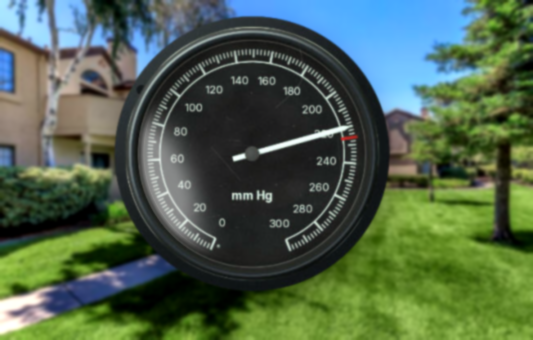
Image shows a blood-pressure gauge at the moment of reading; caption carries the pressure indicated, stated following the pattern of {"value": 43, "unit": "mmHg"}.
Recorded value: {"value": 220, "unit": "mmHg"}
